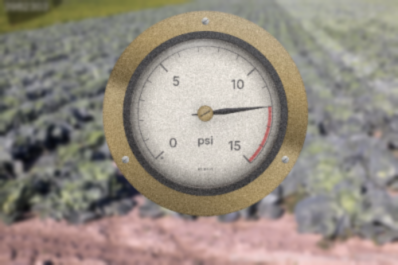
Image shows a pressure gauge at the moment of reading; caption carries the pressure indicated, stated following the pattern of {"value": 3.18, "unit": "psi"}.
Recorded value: {"value": 12, "unit": "psi"}
